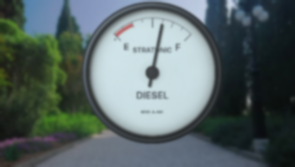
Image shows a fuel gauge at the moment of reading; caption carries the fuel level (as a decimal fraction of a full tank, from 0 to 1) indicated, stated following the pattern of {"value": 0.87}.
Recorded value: {"value": 0.625}
